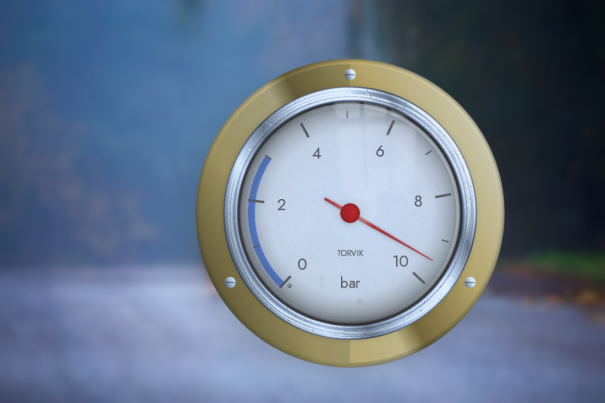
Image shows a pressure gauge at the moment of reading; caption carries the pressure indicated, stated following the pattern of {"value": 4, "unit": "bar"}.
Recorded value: {"value": 9.5, "unit": "bar"}
